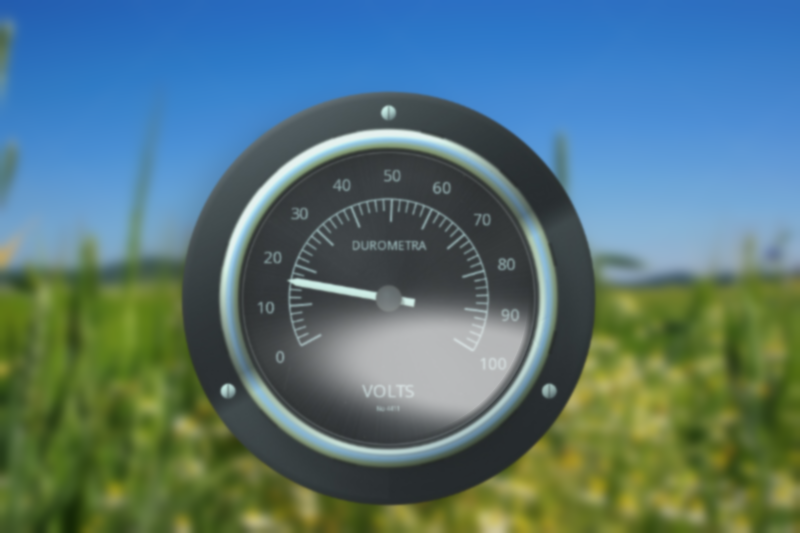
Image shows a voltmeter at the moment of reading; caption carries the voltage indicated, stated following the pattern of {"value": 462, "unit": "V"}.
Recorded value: {"value": 16, "unit": "V"}
